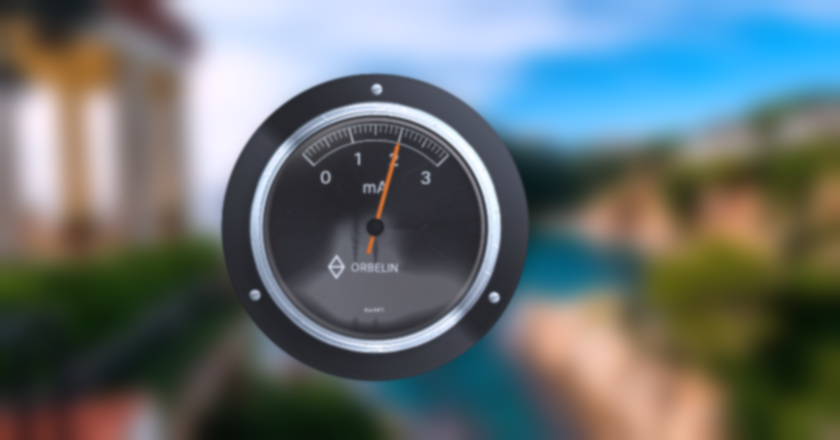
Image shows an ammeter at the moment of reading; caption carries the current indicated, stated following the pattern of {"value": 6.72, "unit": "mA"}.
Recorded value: {"value": 2, "unit": "mA"}
